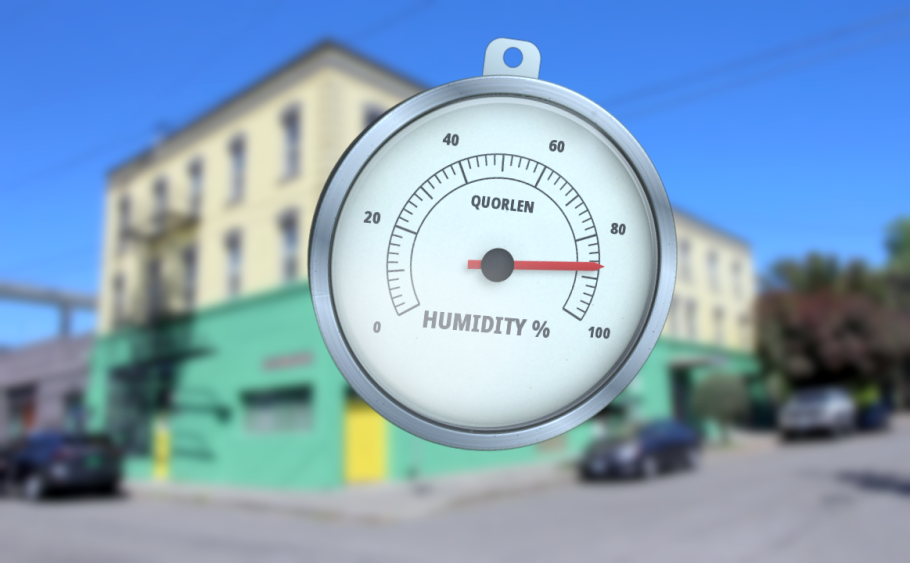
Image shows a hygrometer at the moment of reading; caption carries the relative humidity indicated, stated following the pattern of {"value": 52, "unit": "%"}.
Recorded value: {"value": 87, "unit": "%"}
